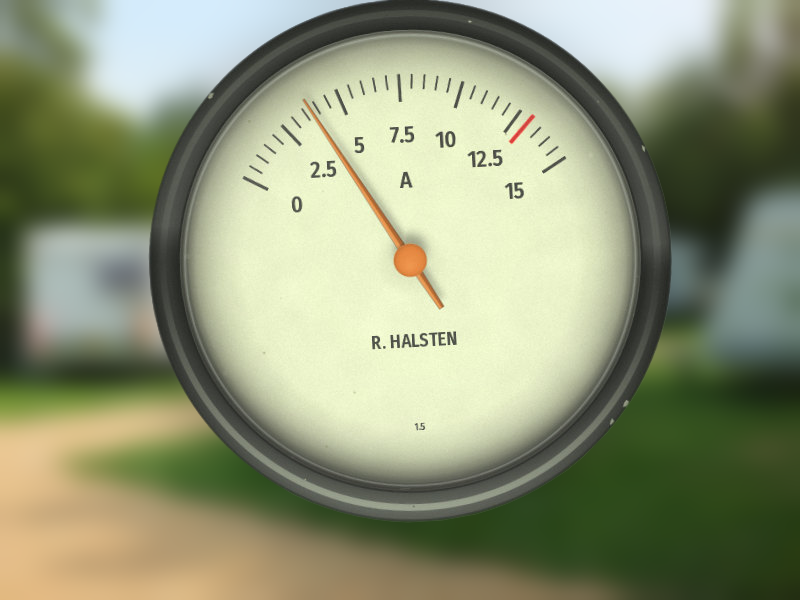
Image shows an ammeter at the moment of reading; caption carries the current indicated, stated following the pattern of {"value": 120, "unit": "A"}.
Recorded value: {"value": 3.75, "unit": "A"}
